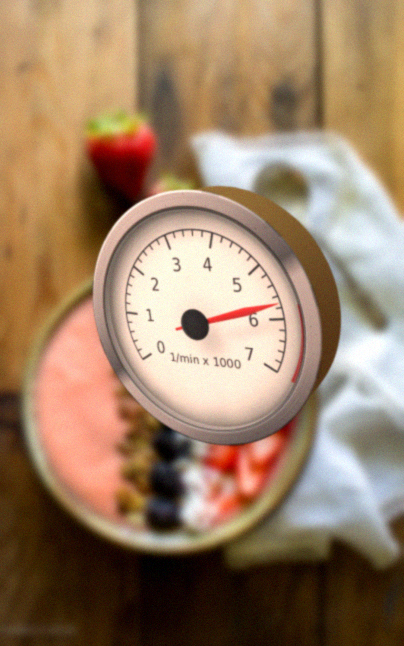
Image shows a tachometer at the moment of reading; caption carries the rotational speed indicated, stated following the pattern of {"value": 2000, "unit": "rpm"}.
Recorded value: {"value": 5700, "unit": "rpm"}
